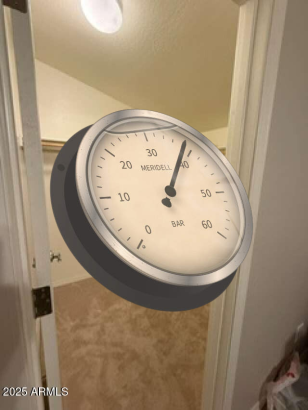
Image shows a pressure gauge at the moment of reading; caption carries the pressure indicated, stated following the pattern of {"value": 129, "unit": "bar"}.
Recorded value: {"value": 38, "unit": "bar"}
